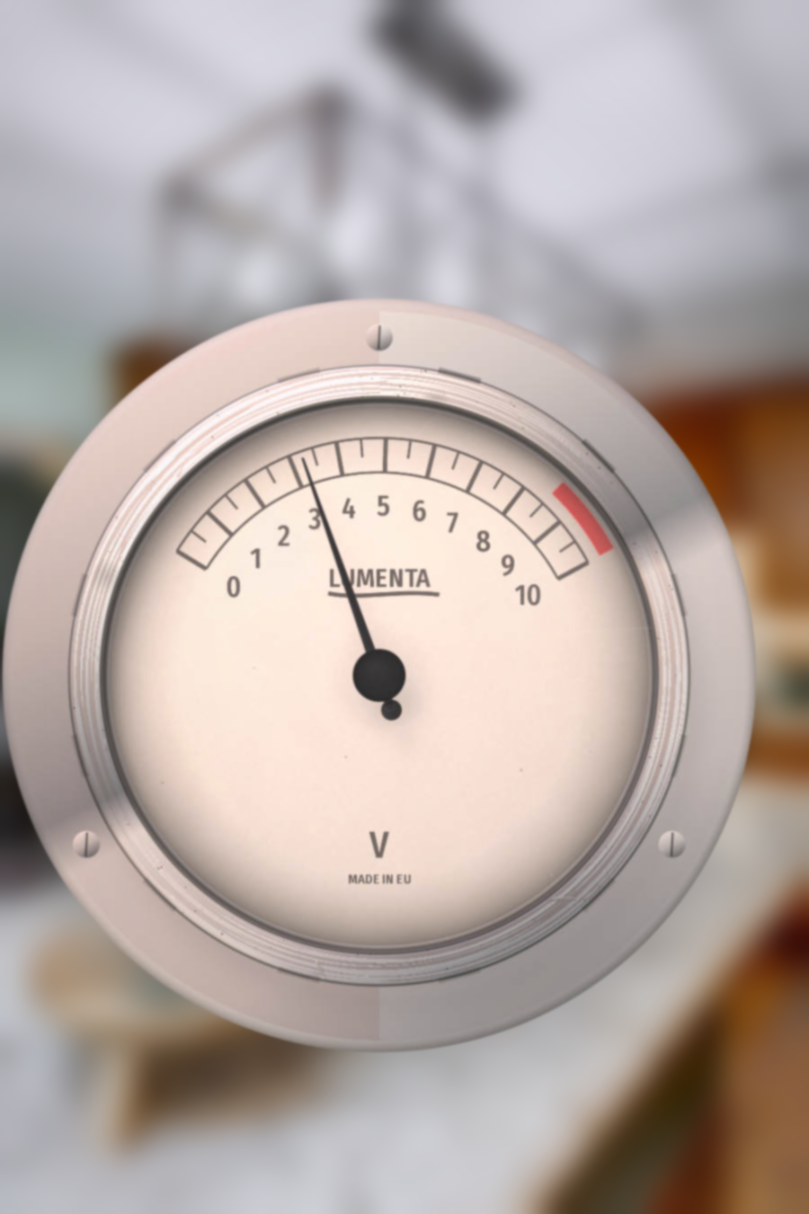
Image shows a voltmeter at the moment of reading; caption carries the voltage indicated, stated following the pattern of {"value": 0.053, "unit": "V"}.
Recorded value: {"value": 3.25, "unit": "V"}
